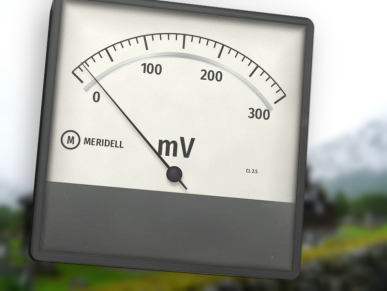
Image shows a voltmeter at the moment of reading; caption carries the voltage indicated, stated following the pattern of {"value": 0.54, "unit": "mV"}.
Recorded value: {"value": 15, "unit": "mV"}
